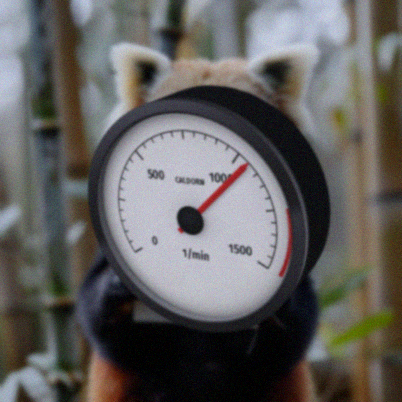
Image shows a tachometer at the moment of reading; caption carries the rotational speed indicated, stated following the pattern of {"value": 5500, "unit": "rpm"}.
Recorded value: {"value": 1050, "unit": "rpm"}
